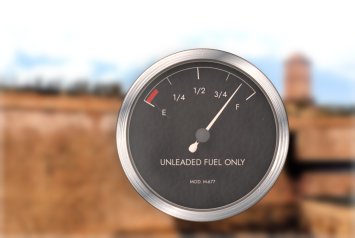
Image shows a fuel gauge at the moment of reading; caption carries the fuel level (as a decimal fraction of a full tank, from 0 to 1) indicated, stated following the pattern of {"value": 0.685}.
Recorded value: {"value": 0.875}
